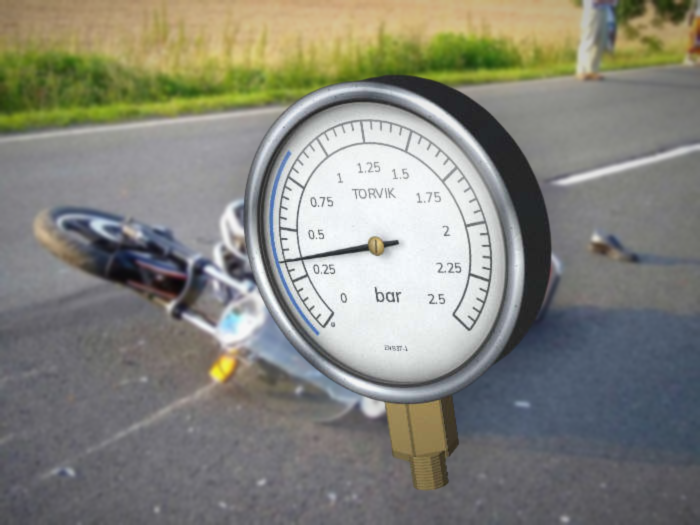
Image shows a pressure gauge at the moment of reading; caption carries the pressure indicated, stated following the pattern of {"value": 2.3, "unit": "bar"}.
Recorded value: {"value": 0.35, "unit": "bar"}
